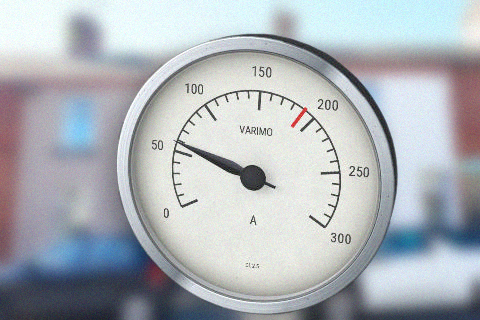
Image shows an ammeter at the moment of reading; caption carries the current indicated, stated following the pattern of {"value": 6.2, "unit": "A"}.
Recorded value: {"value": 60, "unit": "A"}
